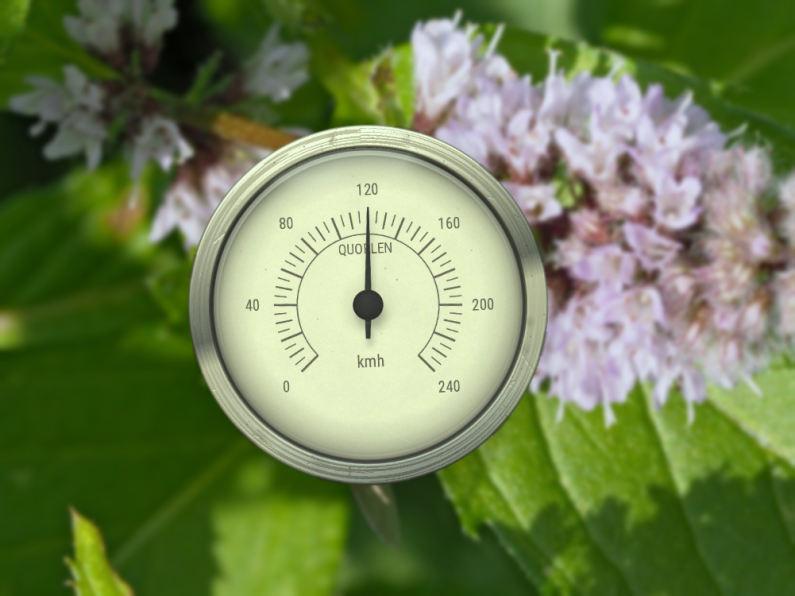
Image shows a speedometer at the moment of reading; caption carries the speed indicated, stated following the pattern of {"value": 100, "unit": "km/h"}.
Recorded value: {"value": 120, "unit": "km/h"}
